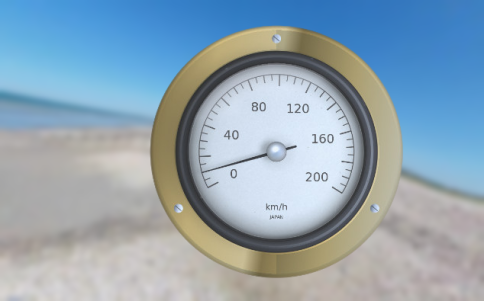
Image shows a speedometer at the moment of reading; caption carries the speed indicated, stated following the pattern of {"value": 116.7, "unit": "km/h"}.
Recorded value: {"value": 10, "unit": "km/h"}
